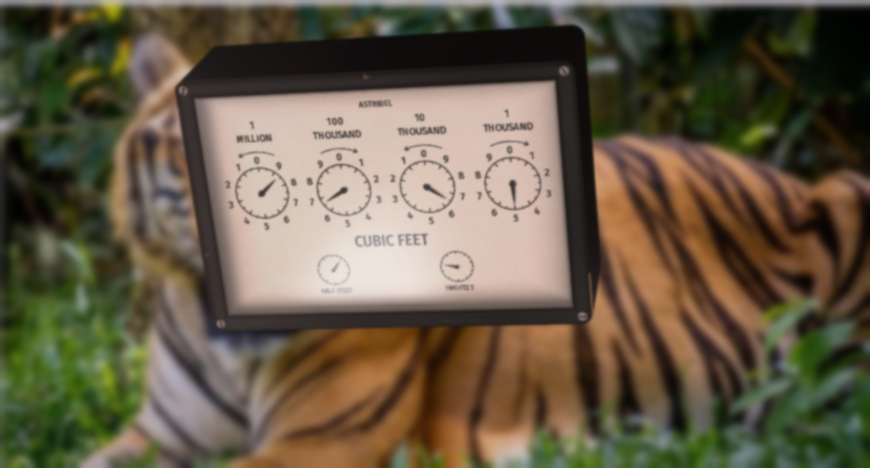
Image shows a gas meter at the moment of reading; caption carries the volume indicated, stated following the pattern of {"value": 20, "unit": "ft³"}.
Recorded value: {"value": 866500, "unit": "ft³"}
